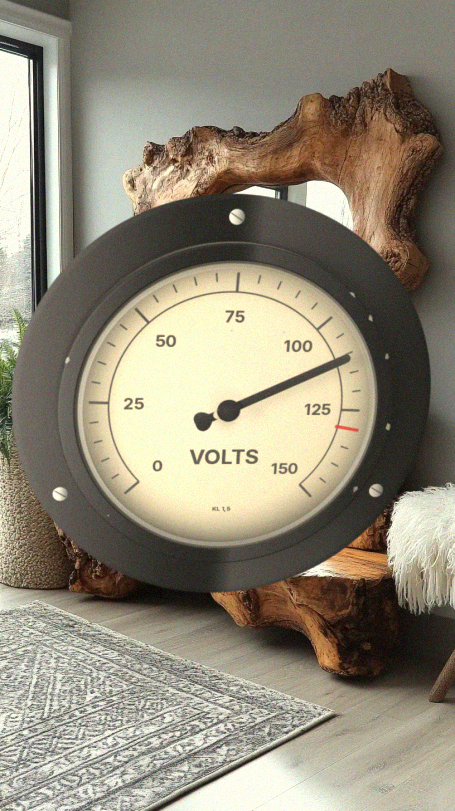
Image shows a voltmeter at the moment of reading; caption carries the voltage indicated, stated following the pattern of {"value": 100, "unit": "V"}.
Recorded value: {"value": 110, "unit": "V"}
